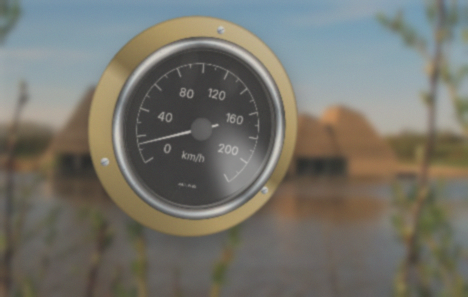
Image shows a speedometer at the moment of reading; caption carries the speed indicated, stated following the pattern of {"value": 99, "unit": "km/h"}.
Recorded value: {"value": 15, "unit": "km/h"}
